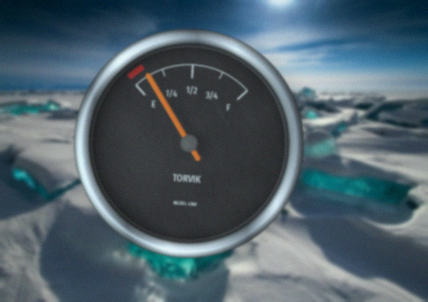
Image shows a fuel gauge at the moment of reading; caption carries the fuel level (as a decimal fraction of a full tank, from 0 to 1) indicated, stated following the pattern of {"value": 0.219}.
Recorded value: {"value": 0.125}
